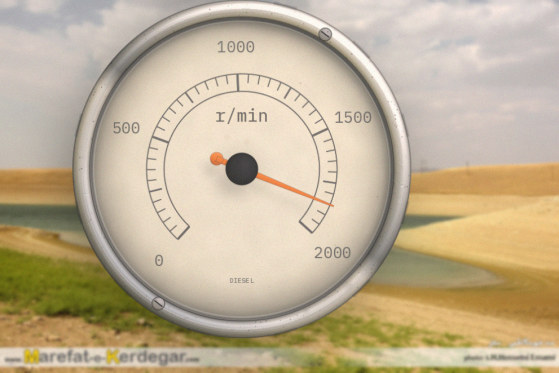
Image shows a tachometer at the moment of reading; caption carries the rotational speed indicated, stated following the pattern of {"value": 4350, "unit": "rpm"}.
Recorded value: {"value": 1850, "unit": "rpm"}
